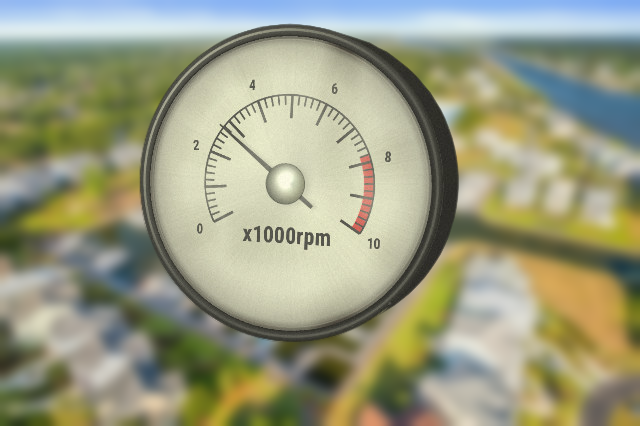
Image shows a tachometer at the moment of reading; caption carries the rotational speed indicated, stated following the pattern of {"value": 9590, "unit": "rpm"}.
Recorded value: {"value": 2800, "unit": "rpm"}
